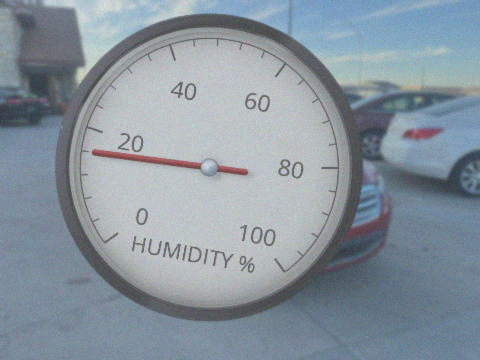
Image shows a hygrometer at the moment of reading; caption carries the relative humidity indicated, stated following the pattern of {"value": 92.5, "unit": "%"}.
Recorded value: {"value": 16, "unit": "%"}
